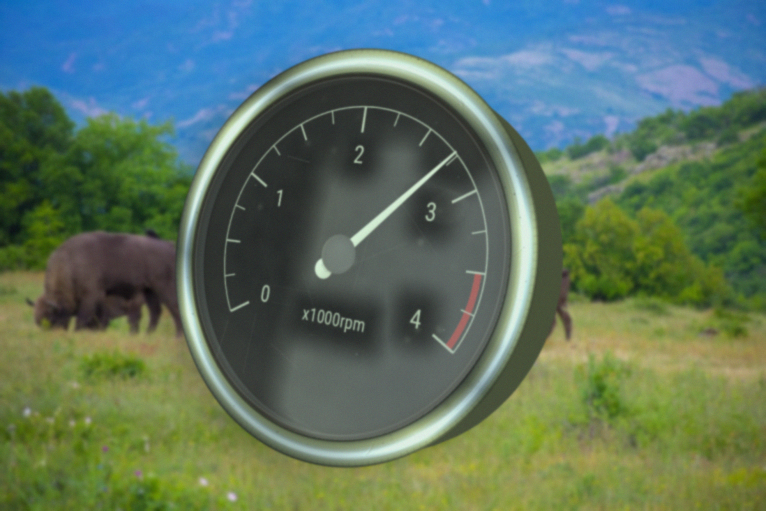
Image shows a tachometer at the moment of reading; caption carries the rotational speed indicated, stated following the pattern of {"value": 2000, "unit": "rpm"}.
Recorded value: {"value": 2750, "unit": "rpm"}
